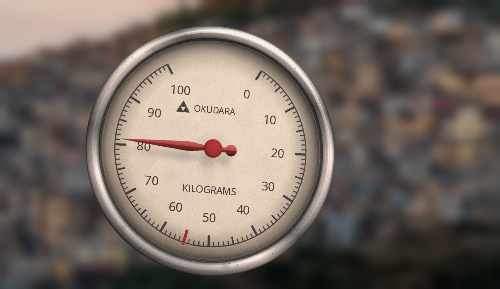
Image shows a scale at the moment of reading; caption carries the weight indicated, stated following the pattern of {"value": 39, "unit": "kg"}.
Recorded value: {"value": 81, "unit": "kg"}
